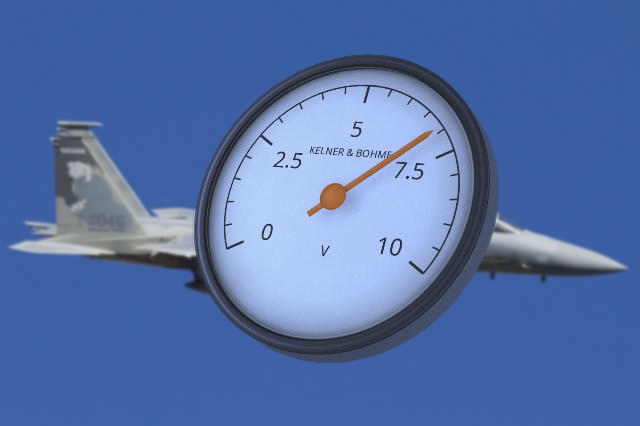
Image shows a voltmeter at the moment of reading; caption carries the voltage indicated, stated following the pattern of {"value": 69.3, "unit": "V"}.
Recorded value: {"value": 7, "unit": "V"}
